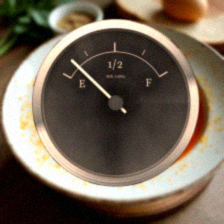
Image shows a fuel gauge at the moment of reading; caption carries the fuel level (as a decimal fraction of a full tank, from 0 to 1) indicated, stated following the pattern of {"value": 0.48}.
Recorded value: {"value": 0.125}
